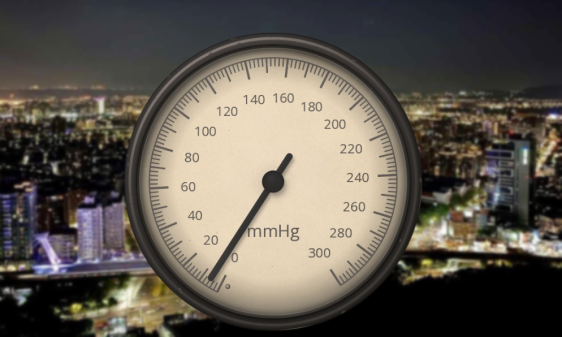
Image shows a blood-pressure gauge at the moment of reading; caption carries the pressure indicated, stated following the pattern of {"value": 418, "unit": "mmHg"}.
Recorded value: {"value": 6, "unit": "mmHg"}
